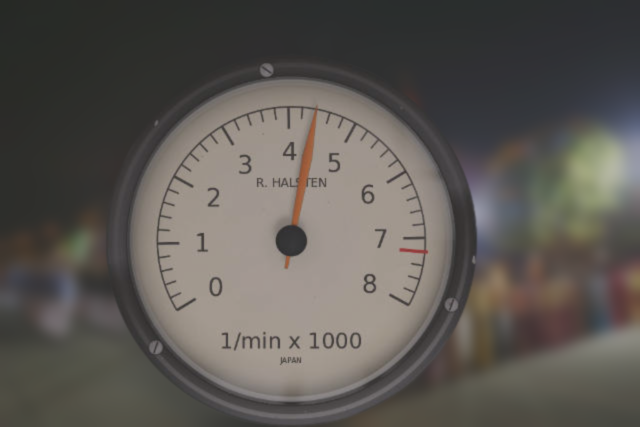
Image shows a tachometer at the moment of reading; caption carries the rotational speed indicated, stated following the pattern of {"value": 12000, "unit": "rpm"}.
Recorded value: {"value": 4400, "unit": "rpm"}
